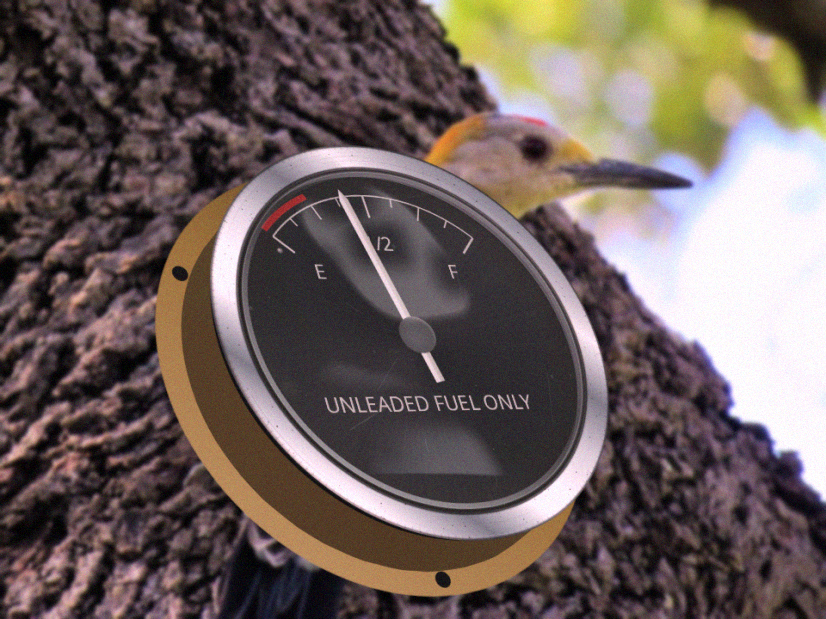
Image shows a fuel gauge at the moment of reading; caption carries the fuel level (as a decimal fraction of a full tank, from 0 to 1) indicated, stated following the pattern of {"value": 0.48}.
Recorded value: {"value": 0.375}
